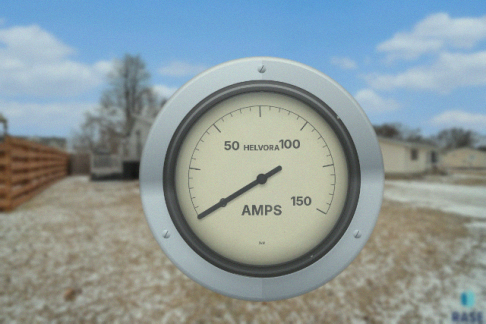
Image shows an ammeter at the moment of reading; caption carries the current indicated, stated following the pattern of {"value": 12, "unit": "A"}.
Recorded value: {"value": 0, "unit": "A"}
